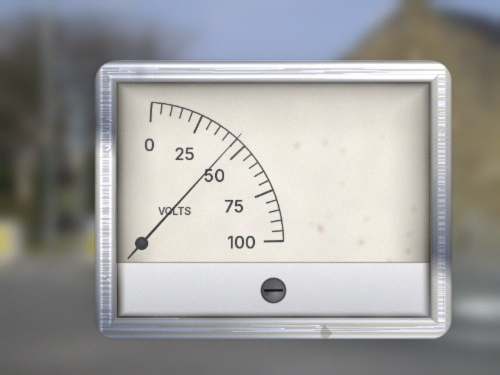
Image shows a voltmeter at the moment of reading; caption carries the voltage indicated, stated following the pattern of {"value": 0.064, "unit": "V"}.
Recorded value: {"value": 45, "unit": "V"}
